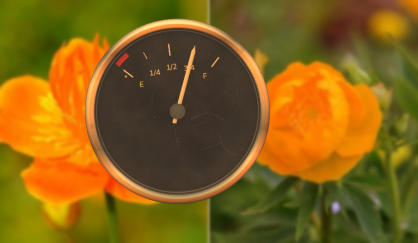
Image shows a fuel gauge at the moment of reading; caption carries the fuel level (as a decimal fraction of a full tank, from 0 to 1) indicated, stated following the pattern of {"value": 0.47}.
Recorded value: {"value": 0.75}
